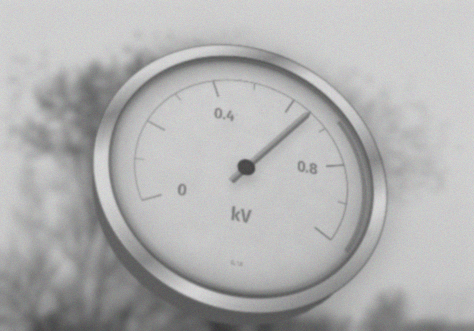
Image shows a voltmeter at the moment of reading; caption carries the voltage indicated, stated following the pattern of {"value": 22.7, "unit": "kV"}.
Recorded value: {"value": 0.65, "unit": "kV"}
